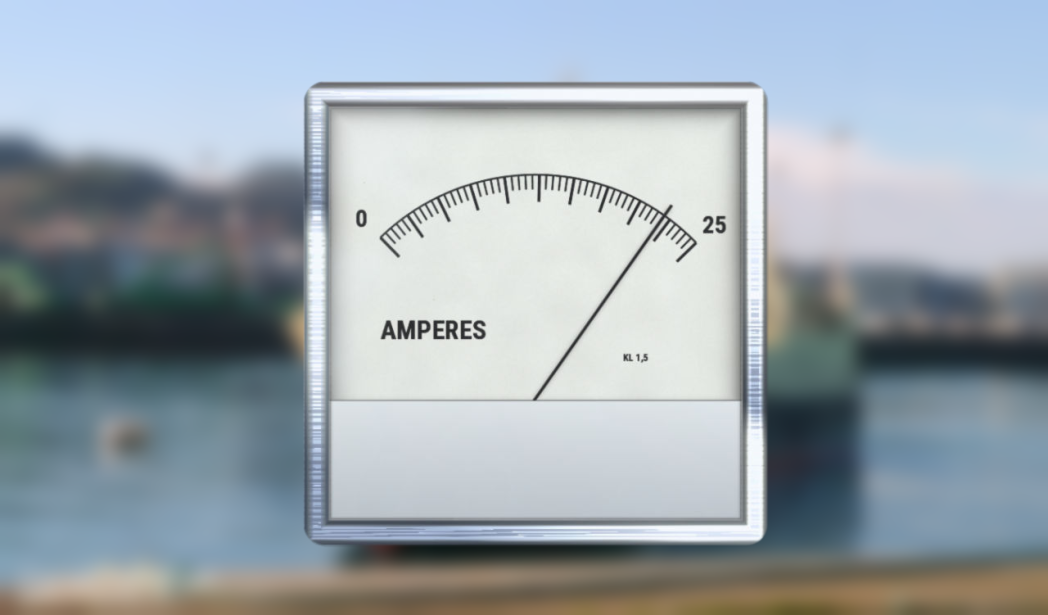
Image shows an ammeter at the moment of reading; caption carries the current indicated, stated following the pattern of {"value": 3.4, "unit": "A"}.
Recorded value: {"value": 22, "unit": "A"}
